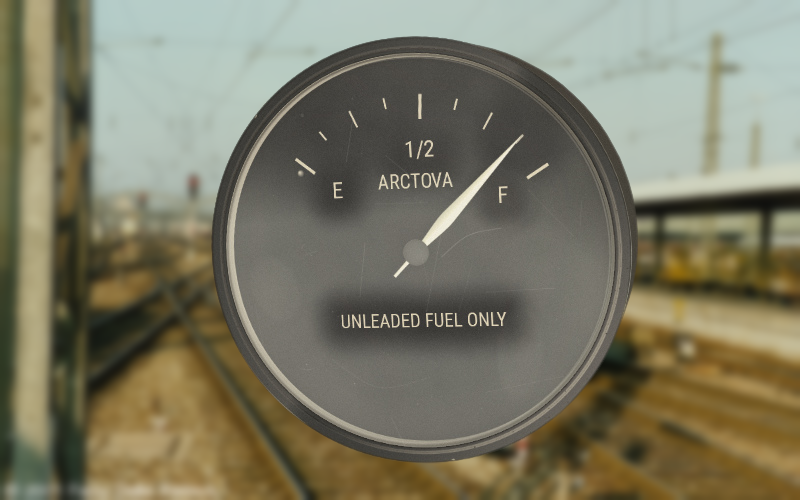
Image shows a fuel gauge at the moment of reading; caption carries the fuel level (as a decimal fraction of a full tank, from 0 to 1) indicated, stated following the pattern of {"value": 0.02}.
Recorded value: {"value": 0.875}
